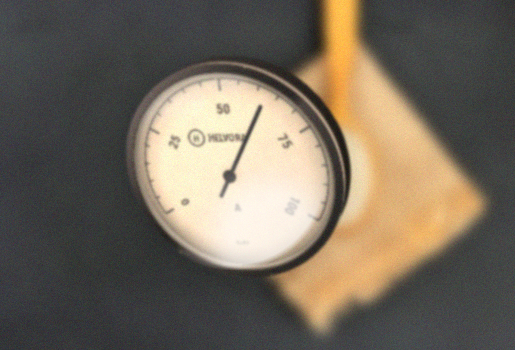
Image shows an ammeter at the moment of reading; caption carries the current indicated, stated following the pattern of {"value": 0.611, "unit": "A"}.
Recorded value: {"value": 62.5, "unit": "A"}
